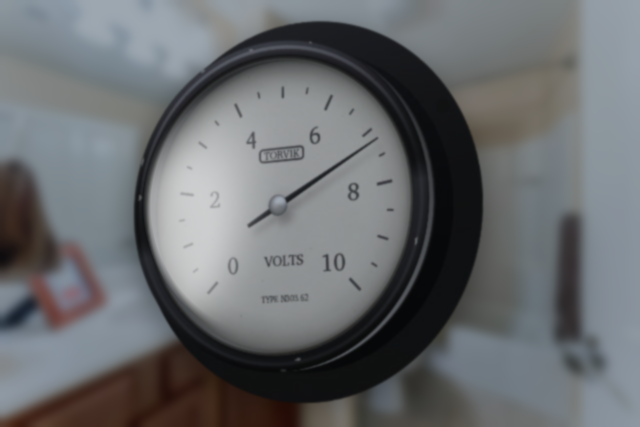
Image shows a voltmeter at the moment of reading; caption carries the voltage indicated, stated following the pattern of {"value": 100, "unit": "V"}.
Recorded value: {"value": 7.25, "unit": "V"}
